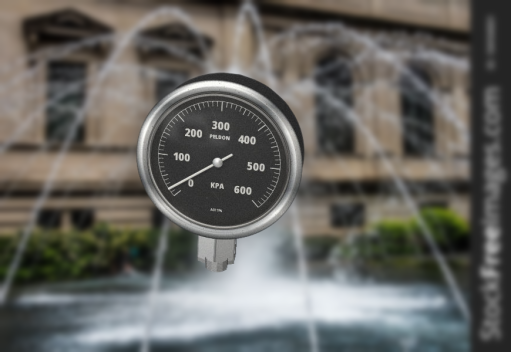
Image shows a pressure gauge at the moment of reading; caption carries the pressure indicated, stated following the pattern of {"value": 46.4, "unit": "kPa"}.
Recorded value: {"value": 20, "unit": "kPa"}
